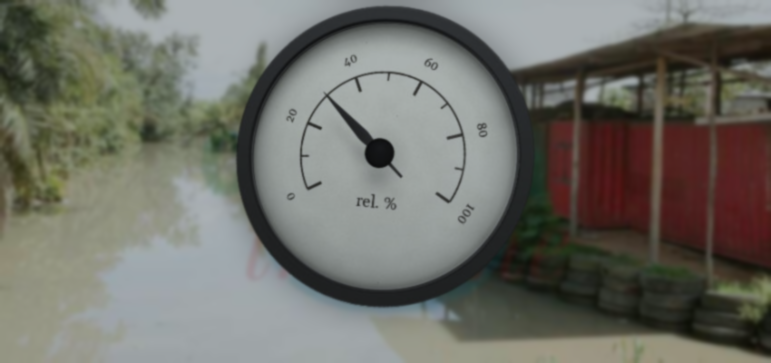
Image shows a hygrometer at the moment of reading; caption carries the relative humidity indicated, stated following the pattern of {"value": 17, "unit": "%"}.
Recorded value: {"value": 30, "unit": "%"}
